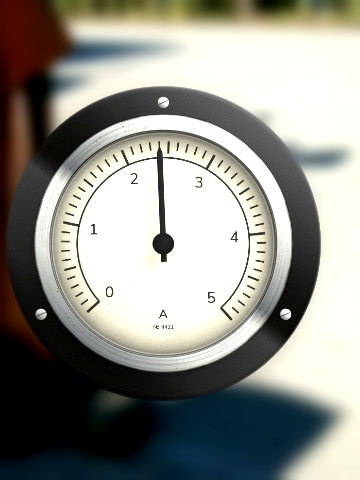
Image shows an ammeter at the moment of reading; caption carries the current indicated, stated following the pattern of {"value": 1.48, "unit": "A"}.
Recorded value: {"value": 2.4, "unit": "A"}
